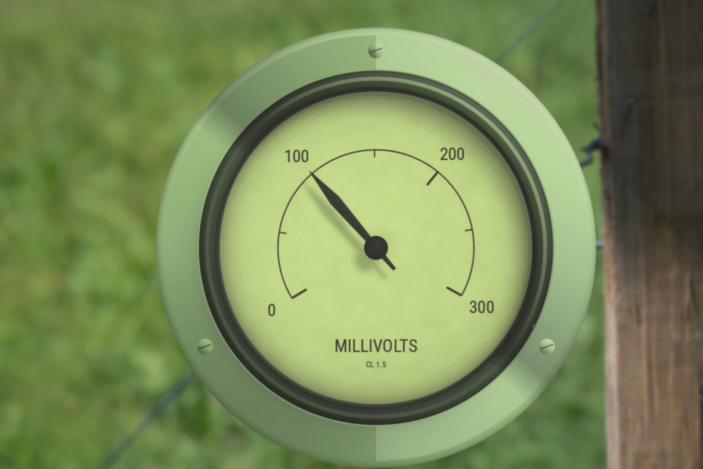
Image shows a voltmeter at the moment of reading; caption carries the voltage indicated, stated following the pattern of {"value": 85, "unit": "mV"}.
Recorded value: {"value": 100, "unit": "mV"}
